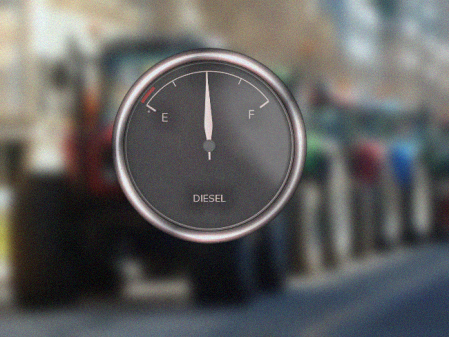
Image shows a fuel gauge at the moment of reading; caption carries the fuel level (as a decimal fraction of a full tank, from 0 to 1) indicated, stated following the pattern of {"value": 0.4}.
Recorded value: {"value": 0.5}
